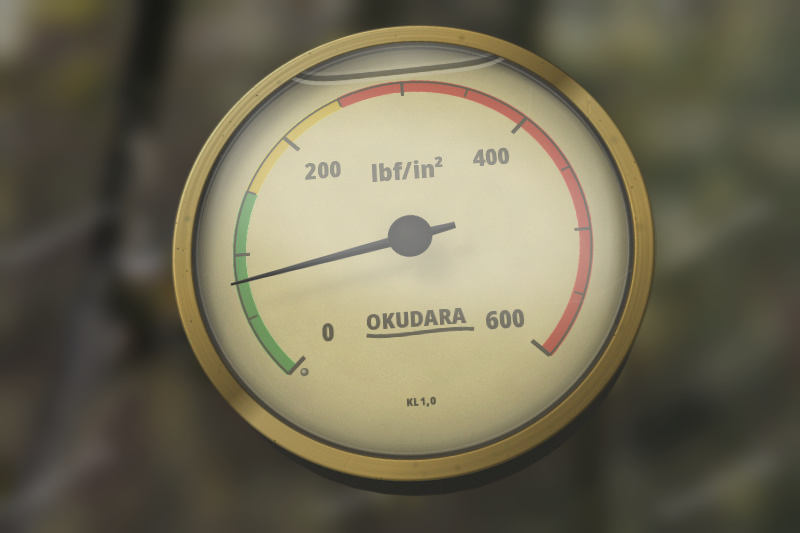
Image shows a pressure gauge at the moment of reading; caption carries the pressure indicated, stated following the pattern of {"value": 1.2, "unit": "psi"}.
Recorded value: {"value": 75, "unit": "psi"}
